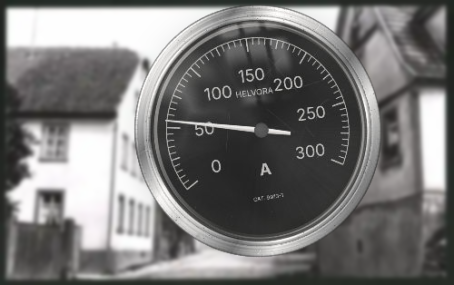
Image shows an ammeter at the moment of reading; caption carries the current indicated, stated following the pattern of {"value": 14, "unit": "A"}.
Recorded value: {"value": 55, "unit": "A"}
